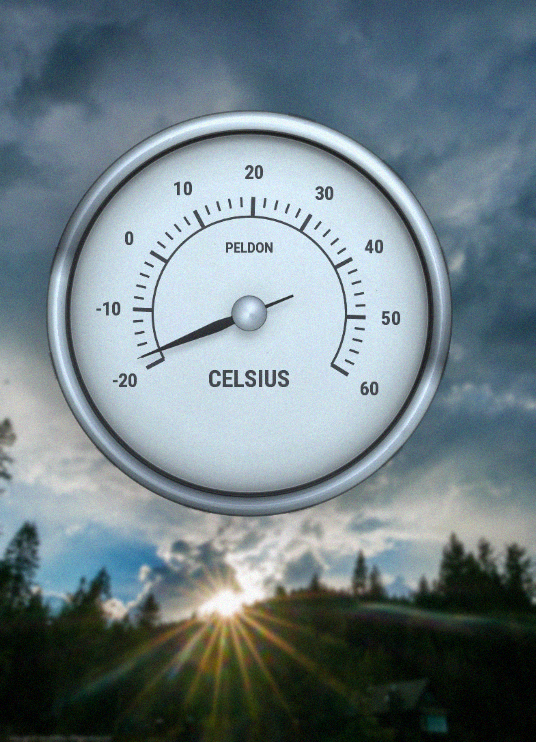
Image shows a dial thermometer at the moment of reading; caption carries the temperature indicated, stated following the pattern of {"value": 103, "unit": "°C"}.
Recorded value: {"value": -18, "unit": "°C"}
